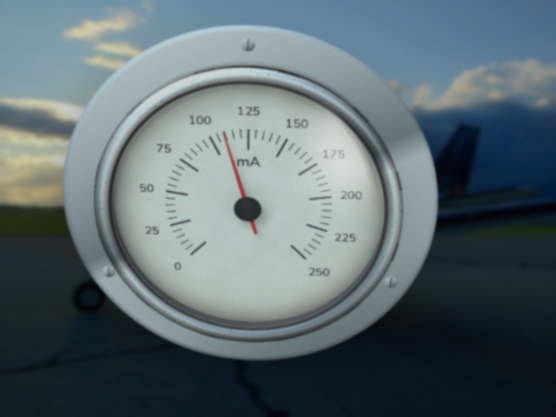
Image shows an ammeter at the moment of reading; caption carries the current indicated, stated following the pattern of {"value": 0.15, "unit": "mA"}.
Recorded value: {"value": 110, "unit": "mA"}
